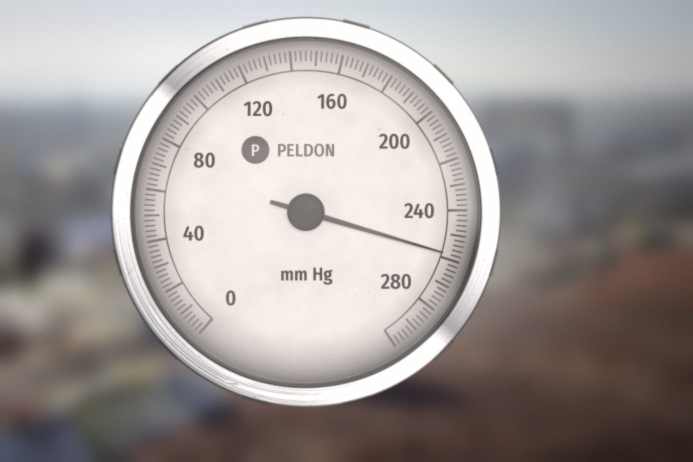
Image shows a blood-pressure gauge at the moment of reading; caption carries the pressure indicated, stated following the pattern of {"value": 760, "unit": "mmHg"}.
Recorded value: {"value": 258, "unit": "mmHg"}
